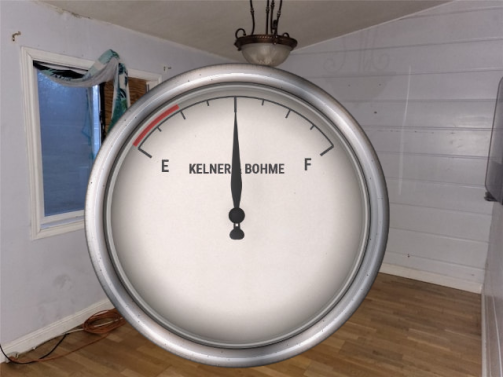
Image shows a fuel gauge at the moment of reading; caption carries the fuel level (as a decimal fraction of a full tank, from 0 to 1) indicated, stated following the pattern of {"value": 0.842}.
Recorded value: {"value": 0.5}
